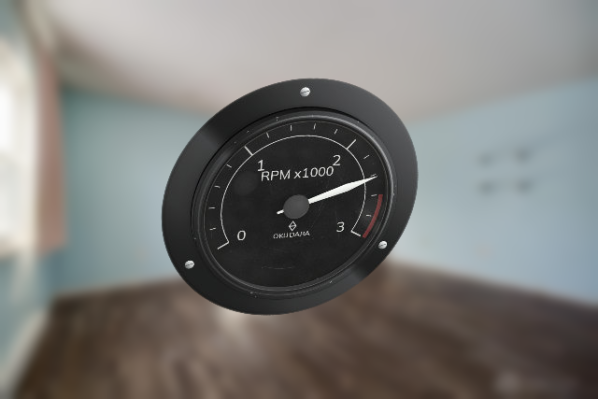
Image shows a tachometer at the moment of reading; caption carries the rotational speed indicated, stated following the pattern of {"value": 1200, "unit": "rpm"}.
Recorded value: {"value": 2400, "unit": "rpm"}
